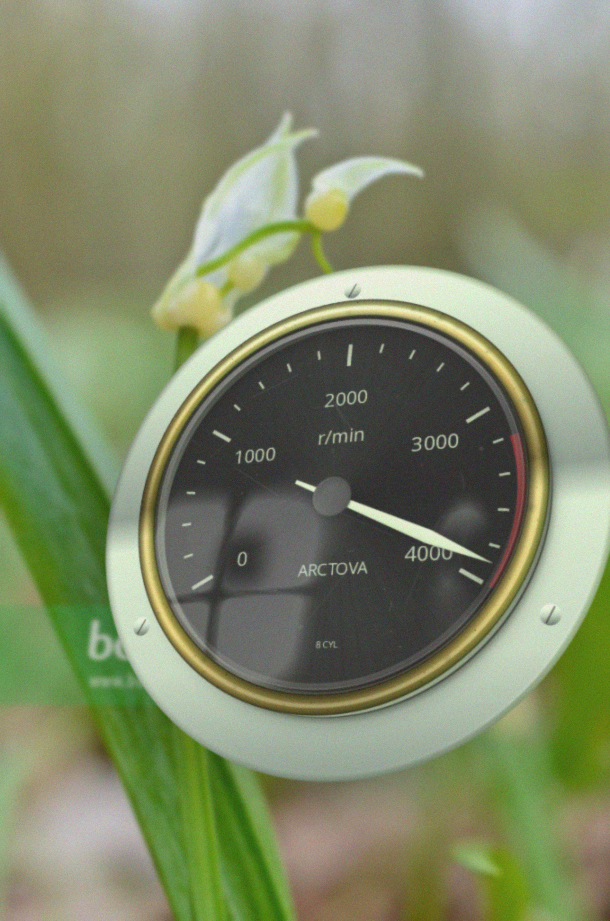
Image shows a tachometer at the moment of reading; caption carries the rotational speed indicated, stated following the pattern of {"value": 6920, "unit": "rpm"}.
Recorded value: {"value": 3900, "unit": "rpm"}
